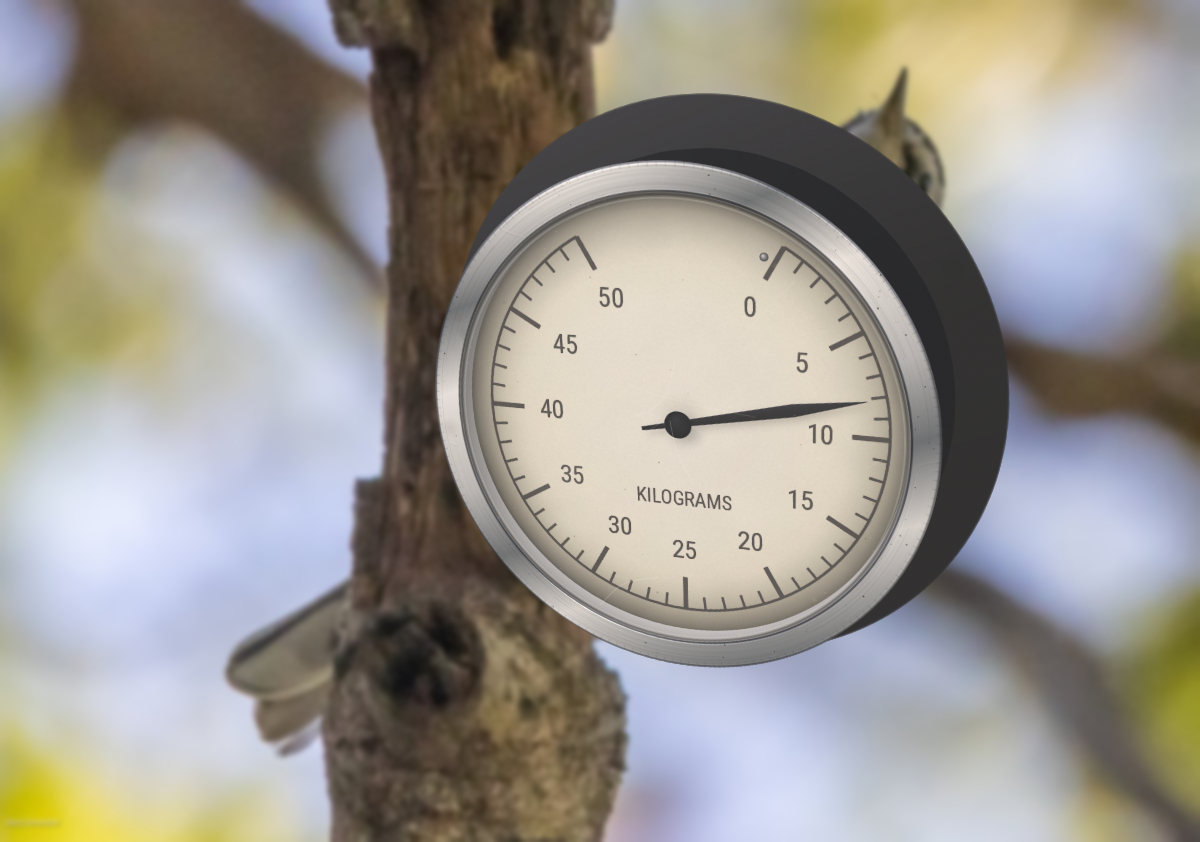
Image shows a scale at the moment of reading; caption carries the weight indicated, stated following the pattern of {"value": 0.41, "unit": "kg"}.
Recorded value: {"value": 8, "unit": "kg"}
